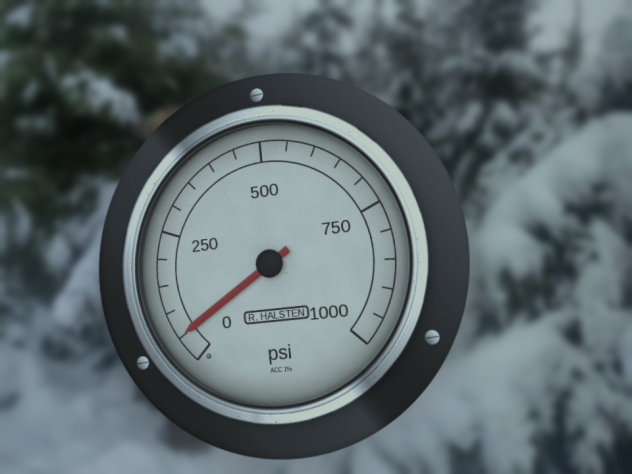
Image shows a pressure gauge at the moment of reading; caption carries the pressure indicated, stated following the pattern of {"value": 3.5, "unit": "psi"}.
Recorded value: {"value": 50, "unit": "psi"}
